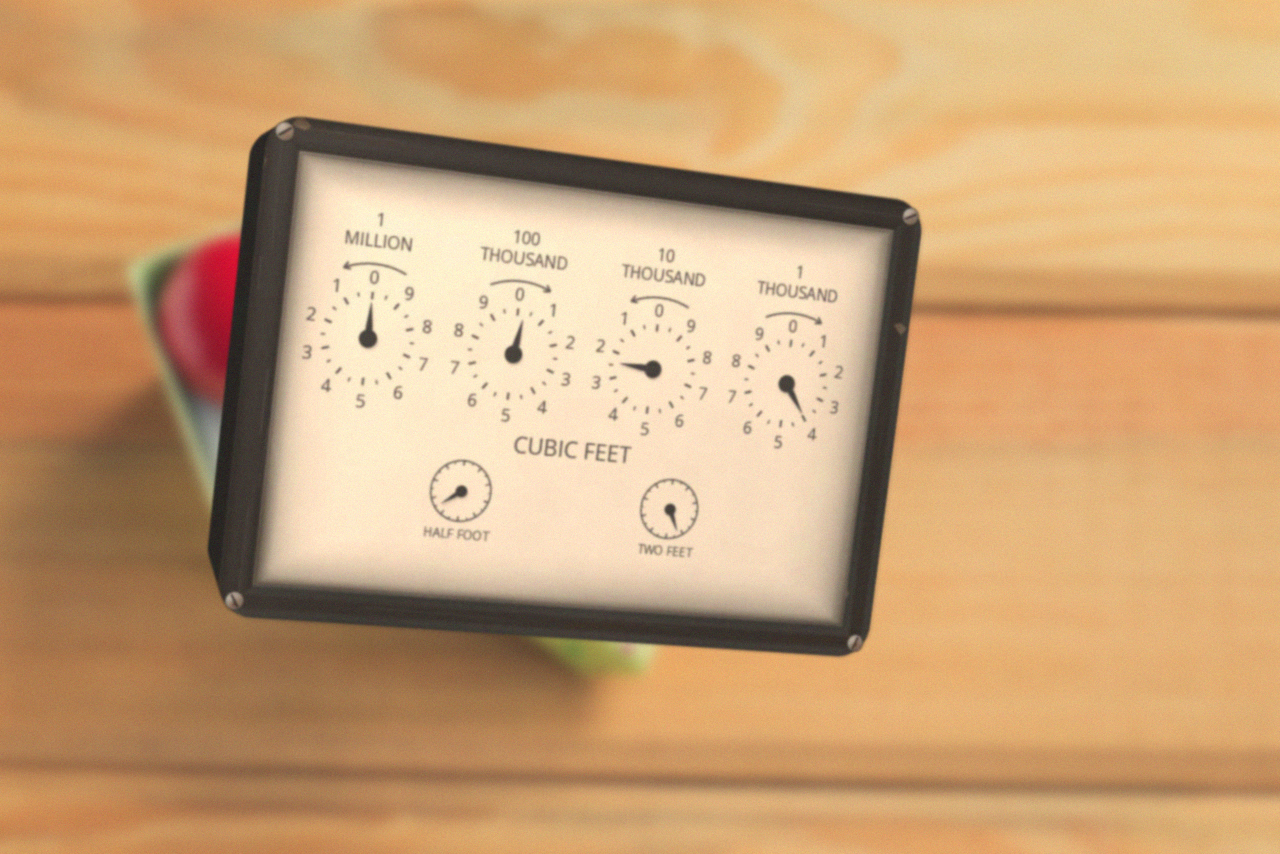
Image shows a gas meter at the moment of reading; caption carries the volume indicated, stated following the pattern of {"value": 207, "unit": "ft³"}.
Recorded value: {"value": 2400, "unit": "ft³"}
